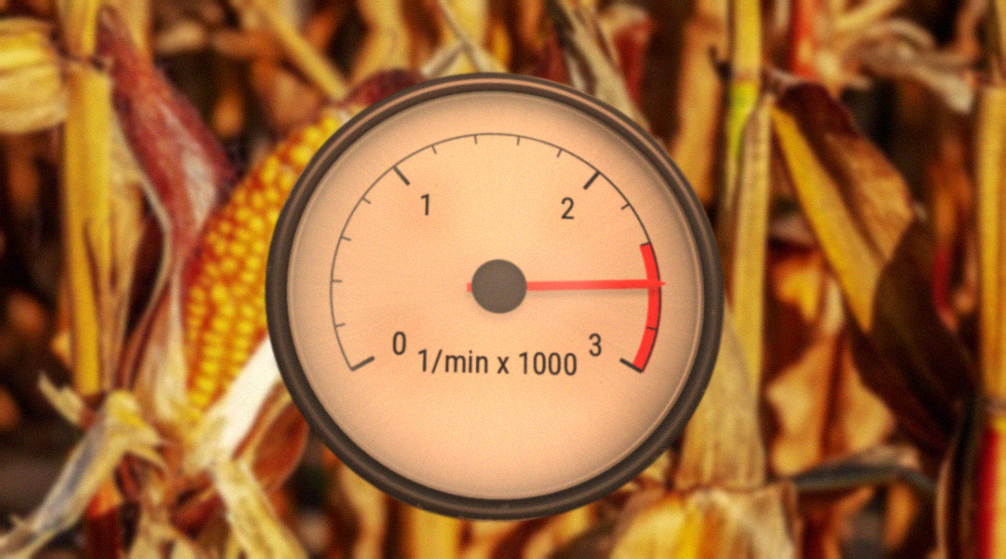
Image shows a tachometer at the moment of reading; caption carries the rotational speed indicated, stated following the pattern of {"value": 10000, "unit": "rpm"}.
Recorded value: {"value": 2600, "unit": "rpm"}
